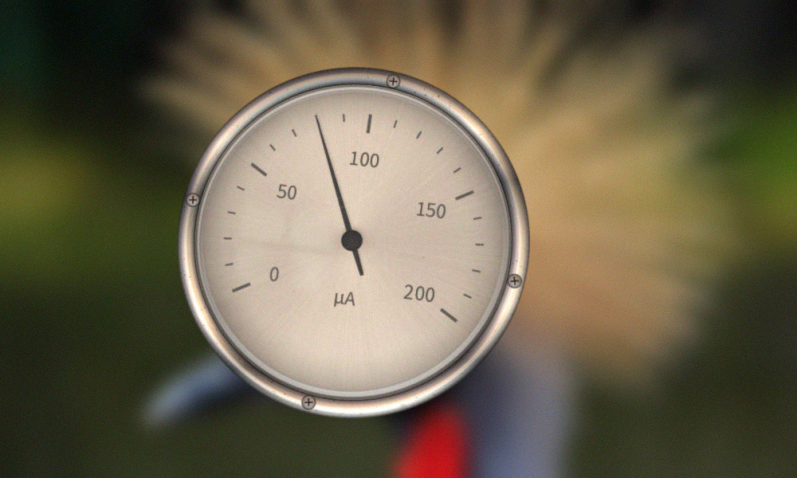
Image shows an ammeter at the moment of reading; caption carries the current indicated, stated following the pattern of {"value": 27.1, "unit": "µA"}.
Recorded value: {"value": 80, "unit": "µA"}
